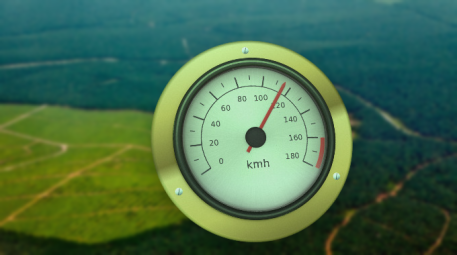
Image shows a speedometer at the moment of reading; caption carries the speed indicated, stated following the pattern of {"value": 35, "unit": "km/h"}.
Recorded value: {"value": 115, "unit": "km/h"}
